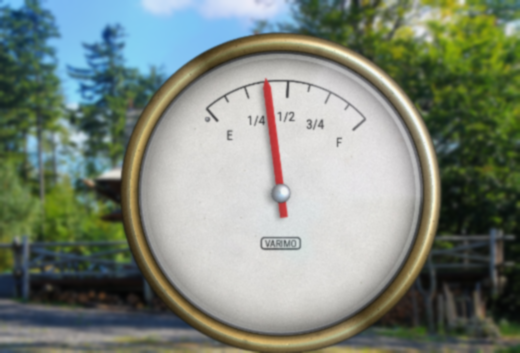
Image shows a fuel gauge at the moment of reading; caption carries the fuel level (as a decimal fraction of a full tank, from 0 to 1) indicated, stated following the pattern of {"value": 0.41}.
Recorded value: {"value": 0.375}
